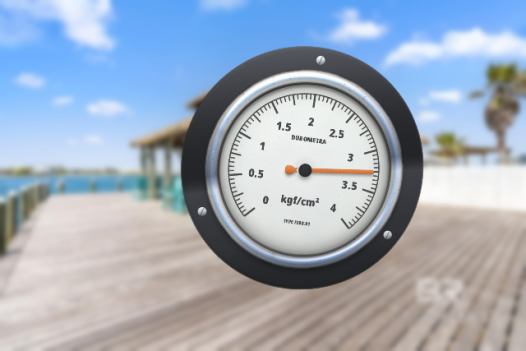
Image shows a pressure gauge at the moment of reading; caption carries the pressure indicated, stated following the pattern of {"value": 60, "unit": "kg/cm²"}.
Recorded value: {"value": 3.25, "unit": "kg/cm²"}
